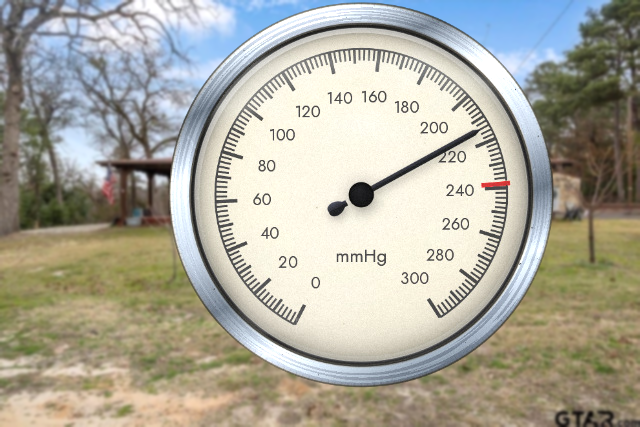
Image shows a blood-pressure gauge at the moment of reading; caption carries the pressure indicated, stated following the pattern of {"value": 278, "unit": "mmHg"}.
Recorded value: {"value": 214, "unit": "mmHg"}
